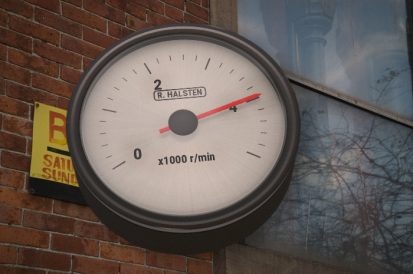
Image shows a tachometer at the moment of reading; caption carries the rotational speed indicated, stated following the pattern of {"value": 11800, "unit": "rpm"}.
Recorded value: {"value": 4000, "unit": "rpm"}
